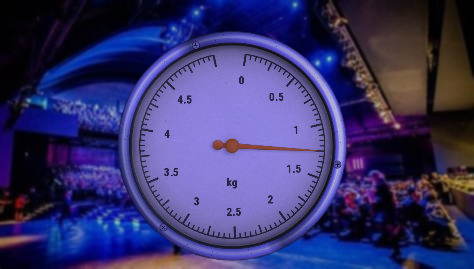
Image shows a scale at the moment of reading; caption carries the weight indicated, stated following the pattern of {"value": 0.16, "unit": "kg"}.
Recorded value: {"value": 1.25, "unit": "kg"}
